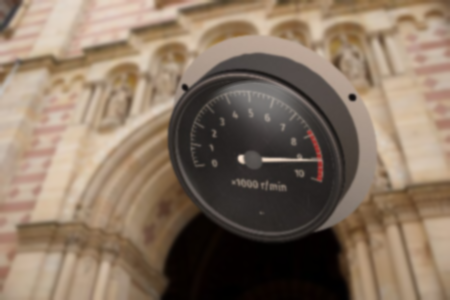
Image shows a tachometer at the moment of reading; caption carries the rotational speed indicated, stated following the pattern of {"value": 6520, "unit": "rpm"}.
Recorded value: {"value": 9000, "unit": "rpm"}
